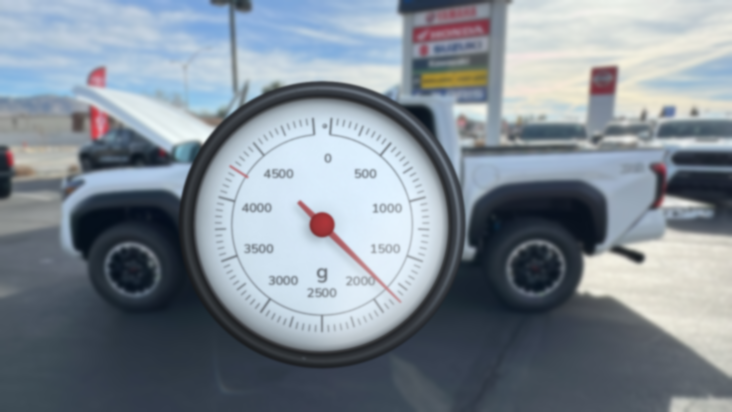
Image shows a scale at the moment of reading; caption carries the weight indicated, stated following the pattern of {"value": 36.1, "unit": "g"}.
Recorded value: {"value": 1850, "unit": "g"}
